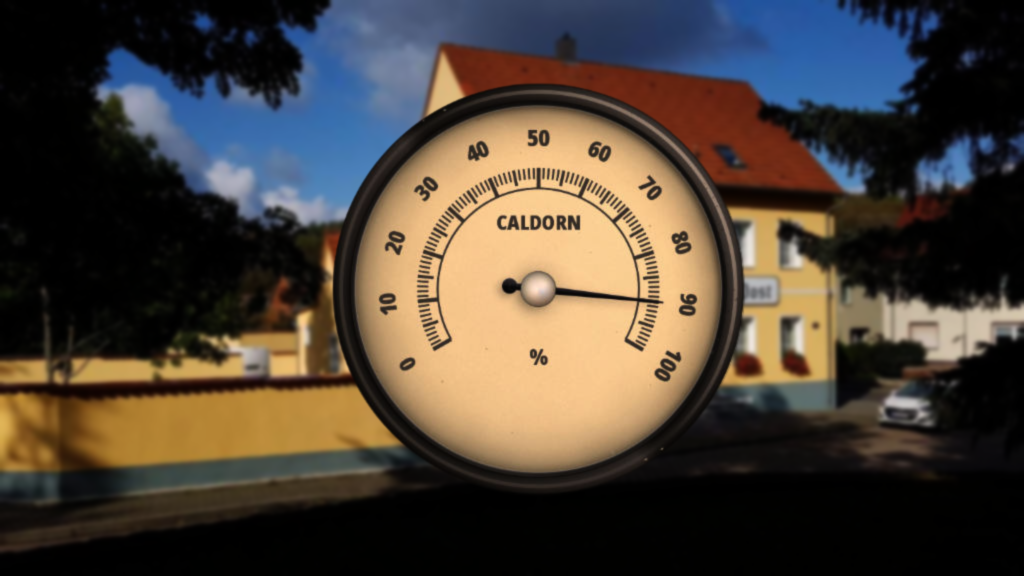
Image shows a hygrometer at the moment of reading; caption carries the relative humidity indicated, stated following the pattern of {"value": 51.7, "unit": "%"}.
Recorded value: {"value": 90, "unit": "%"}
